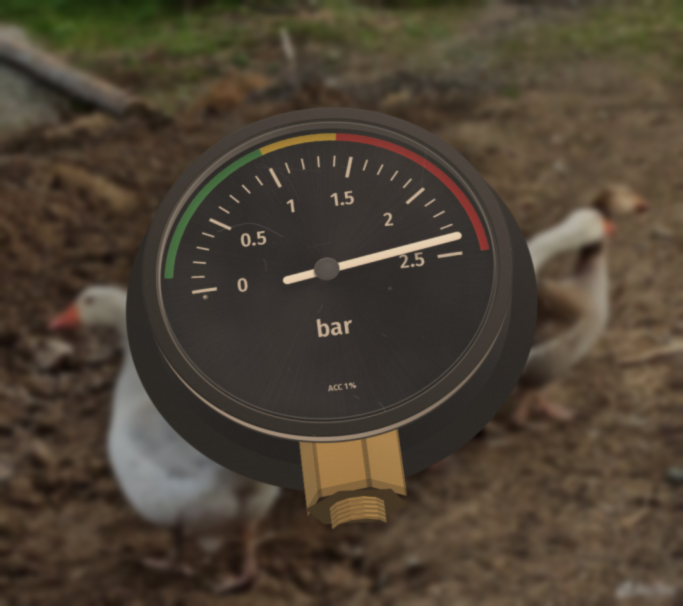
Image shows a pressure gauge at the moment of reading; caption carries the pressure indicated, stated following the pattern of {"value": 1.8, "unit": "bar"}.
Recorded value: {"value": 2.4, "unit": "bar"}
